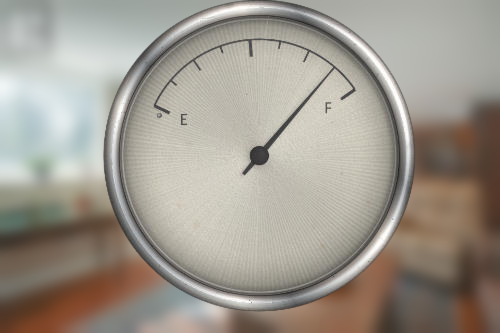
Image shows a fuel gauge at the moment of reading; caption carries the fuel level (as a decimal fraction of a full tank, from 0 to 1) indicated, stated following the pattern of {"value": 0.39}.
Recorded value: {"value": 0.875}
